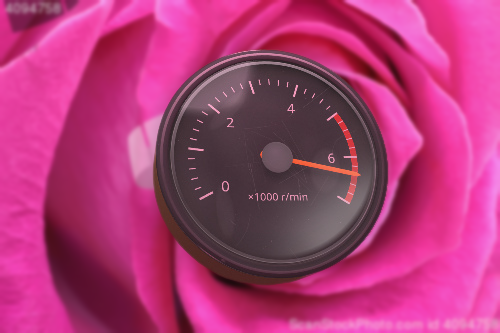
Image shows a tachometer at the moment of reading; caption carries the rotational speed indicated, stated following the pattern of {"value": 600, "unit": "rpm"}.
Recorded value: {"value": 6400, "unit": "rpm"}
